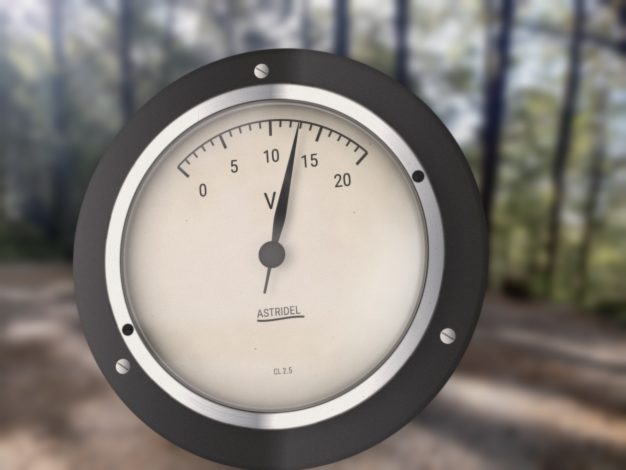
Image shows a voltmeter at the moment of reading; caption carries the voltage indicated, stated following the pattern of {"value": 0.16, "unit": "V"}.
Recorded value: {"value": 13, "unit": "V"}
